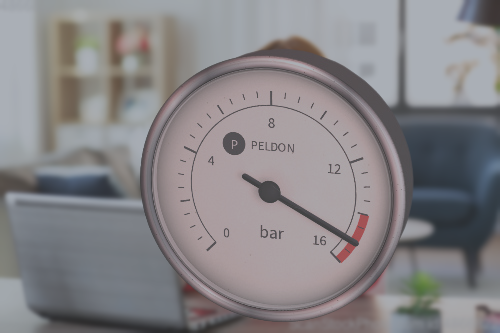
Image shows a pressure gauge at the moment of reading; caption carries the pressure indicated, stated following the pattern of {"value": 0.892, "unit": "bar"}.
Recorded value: {"value": 15, "unit": "bar"}
